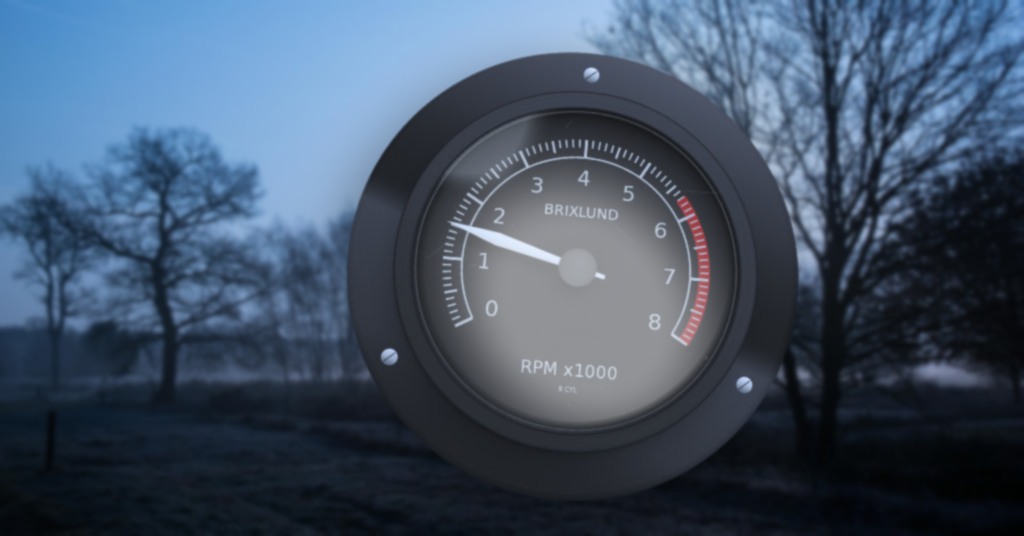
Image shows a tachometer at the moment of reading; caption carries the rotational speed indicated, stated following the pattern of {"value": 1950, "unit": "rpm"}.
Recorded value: {"value": 1500, "unit": "rpm"}
